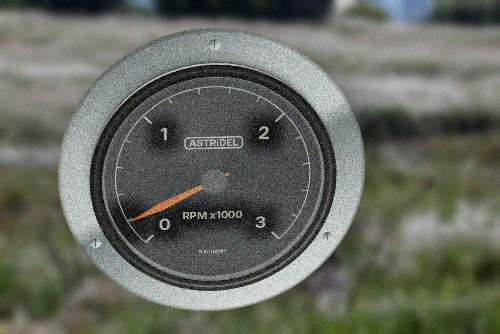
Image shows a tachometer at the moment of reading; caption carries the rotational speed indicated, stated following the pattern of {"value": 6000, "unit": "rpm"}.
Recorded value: {"value": 200, "unit": "rpm"}
